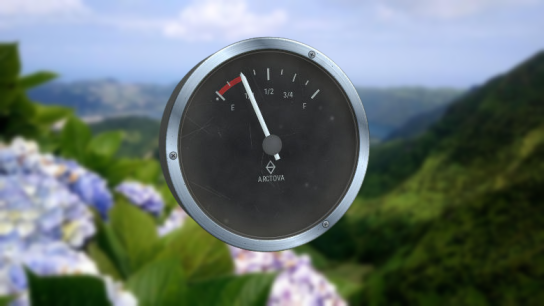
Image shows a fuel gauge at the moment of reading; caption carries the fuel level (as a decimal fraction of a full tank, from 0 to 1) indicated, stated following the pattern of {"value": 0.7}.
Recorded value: {"value": 0.25}
